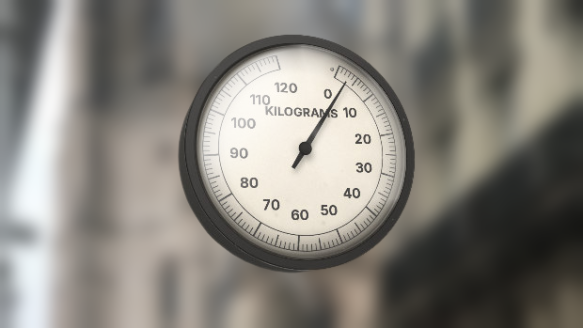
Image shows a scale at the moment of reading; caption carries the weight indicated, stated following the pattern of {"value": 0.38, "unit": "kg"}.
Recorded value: {"value": 3, "unit": "kg"}
